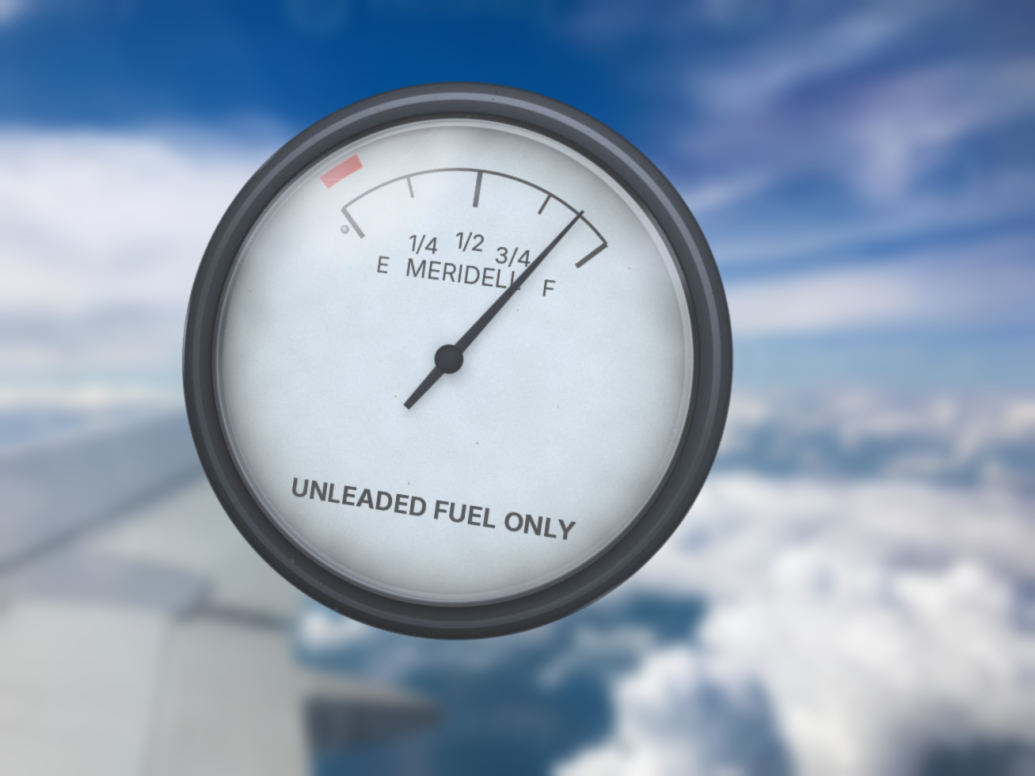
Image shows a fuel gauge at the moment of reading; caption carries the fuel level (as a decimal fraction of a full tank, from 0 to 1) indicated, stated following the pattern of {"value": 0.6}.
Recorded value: {"value": 0.875}
